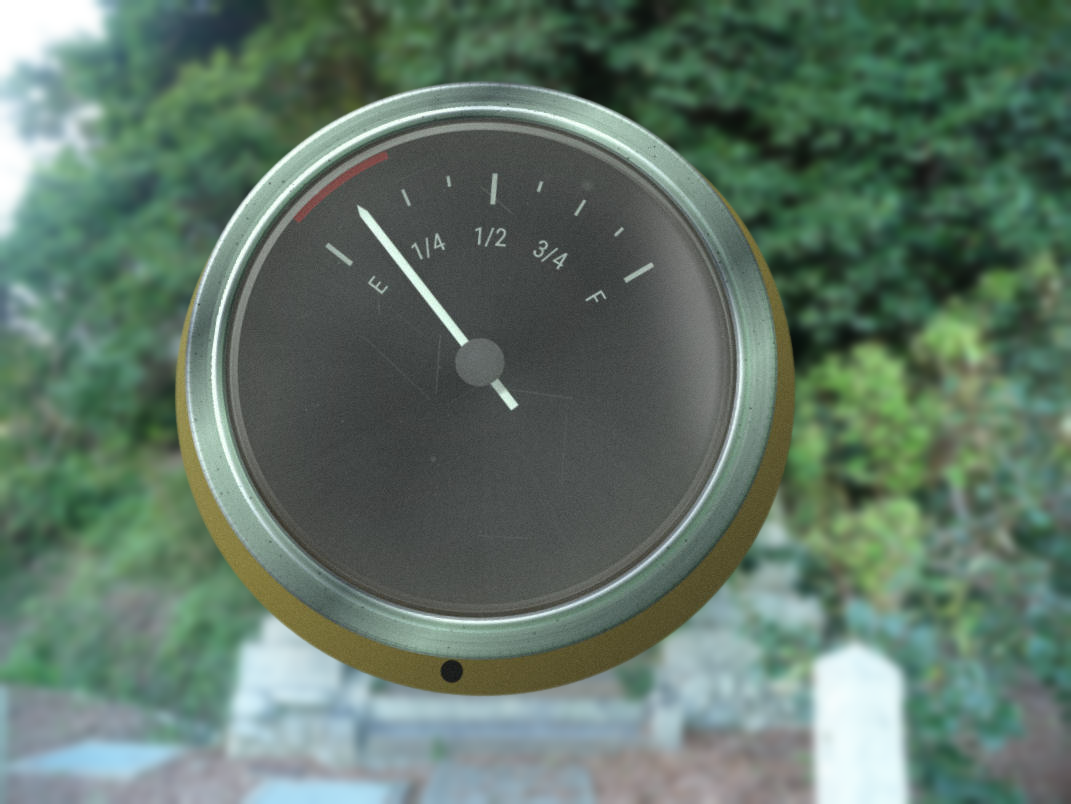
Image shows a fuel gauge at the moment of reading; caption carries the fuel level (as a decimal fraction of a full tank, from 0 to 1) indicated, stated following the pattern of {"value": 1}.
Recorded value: {"value": 0.125}
